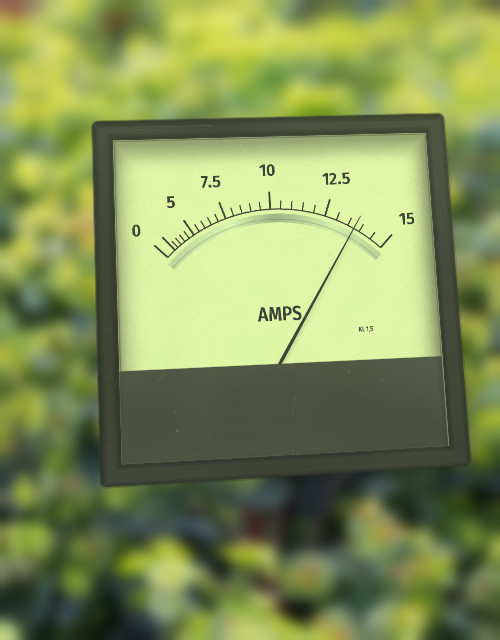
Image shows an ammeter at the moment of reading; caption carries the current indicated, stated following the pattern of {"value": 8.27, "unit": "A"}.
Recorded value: {"value": 13.75, "unit": "A"}
